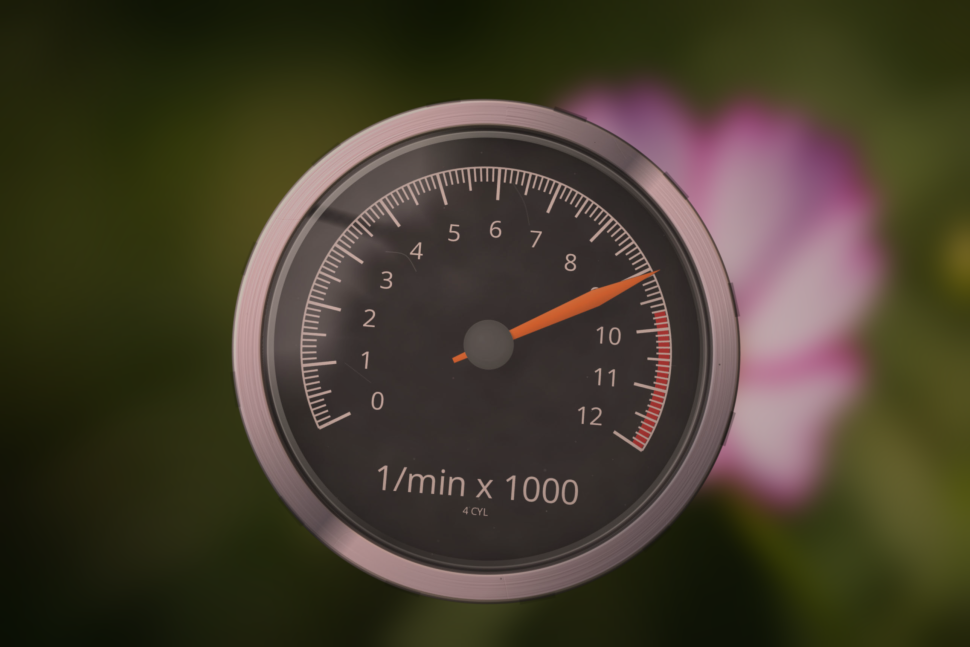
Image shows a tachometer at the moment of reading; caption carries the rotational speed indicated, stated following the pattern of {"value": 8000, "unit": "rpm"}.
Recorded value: {"value": 9100, "unit": "rpm"}
